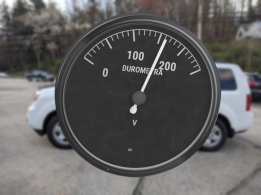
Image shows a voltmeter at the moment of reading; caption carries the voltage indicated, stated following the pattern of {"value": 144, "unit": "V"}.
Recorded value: {"value": 160, "unit": "V"}
